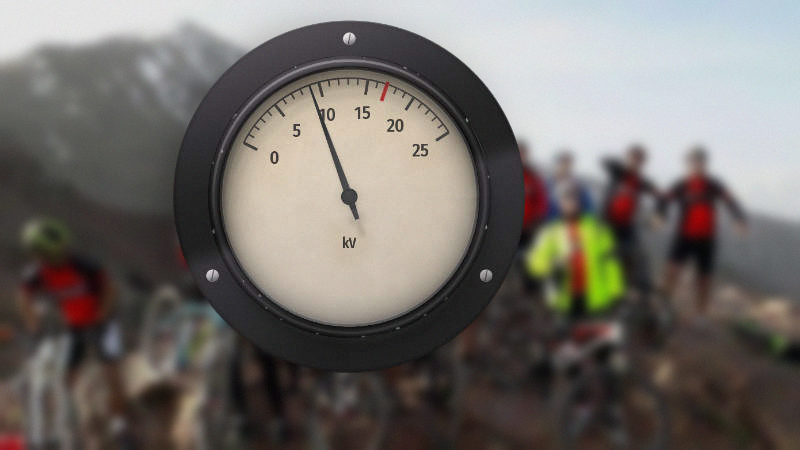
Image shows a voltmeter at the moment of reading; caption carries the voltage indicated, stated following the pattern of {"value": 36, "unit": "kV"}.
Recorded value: {"value": 9, "unit": "kV"}
